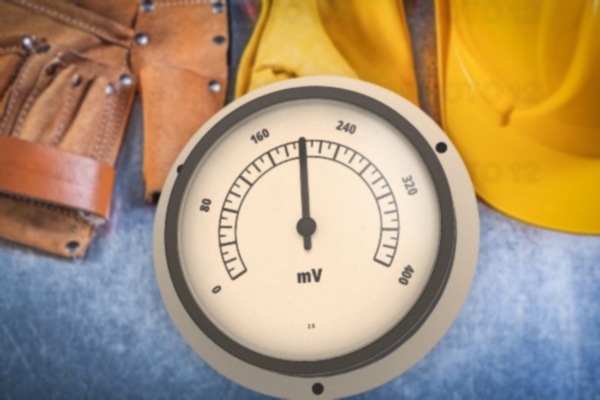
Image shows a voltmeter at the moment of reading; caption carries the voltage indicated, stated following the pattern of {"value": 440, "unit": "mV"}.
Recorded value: {"value": 200, "unit": "mV"}
